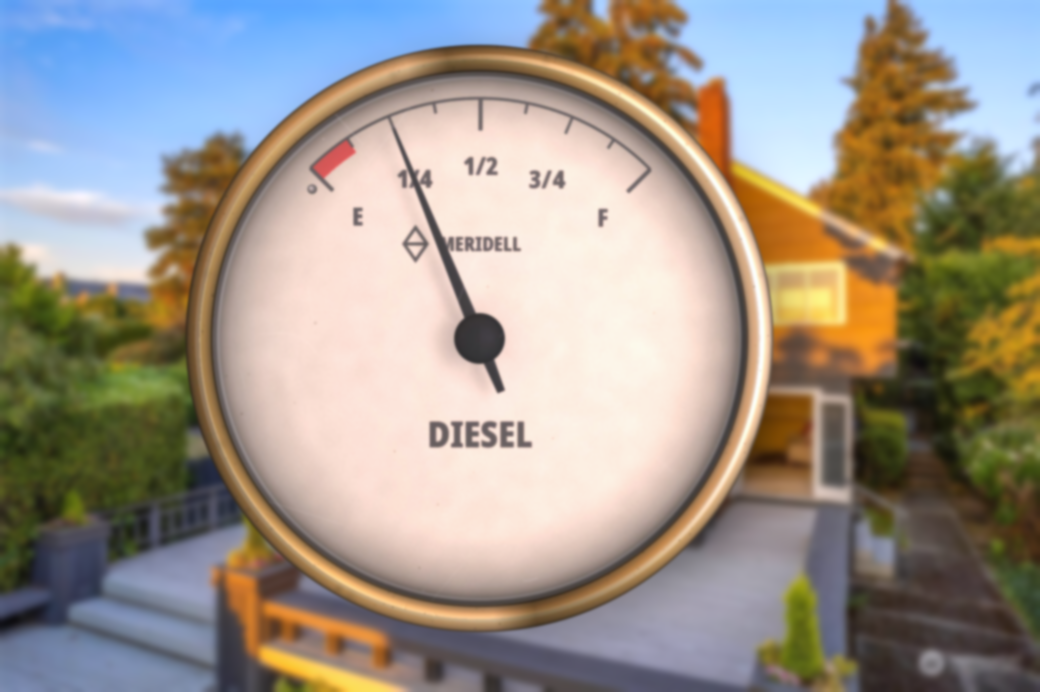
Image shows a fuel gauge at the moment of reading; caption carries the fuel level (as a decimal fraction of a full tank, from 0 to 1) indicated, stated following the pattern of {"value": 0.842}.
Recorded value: {"value": 0.25}
